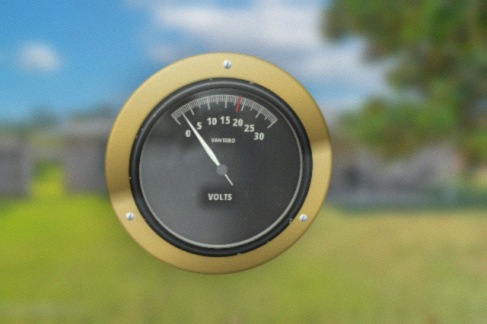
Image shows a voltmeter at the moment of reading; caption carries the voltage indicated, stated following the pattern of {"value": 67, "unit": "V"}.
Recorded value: {"value": 2.5, "unit": "V"}
